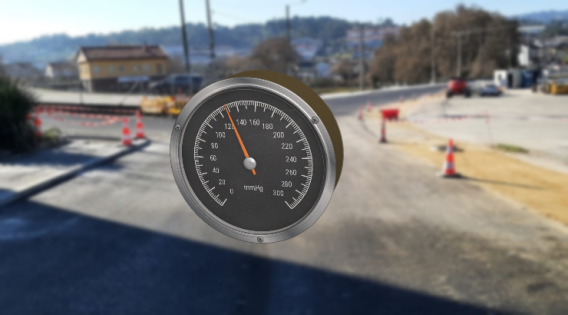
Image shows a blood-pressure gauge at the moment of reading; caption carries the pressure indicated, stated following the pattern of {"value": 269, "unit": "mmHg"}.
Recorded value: {"value": 130, "unit": "mmHg"}
